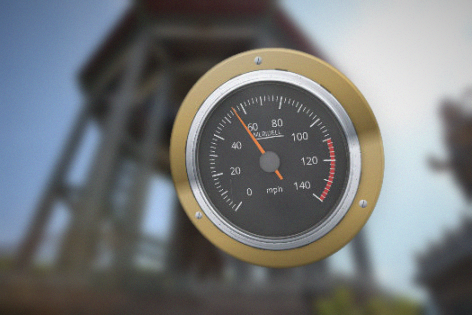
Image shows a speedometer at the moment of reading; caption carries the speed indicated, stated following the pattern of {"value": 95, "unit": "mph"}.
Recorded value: {"value": 56, "unit": "mph"}
